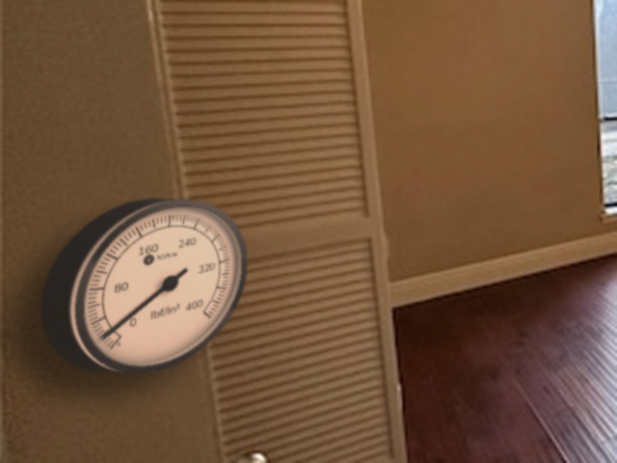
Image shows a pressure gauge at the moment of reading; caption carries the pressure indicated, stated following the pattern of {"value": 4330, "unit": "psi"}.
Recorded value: {"value": 20, "unit": "psi"}
